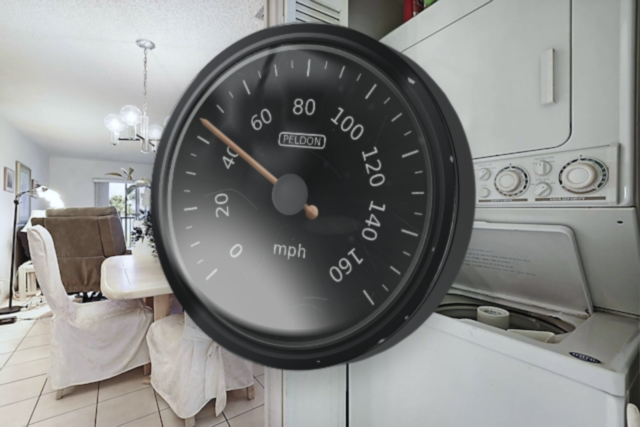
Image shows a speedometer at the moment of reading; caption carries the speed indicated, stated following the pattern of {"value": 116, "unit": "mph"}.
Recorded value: {"value": 45, "unit": "mph"}
